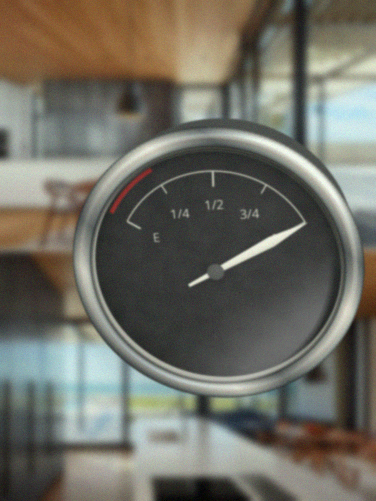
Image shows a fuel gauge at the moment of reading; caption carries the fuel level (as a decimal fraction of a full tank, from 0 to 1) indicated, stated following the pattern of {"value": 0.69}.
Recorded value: {"value": 1}
